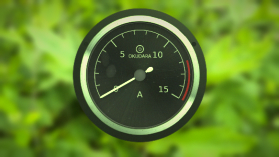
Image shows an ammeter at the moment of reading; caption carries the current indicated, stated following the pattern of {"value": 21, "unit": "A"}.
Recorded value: {"value": 0, "unit": "A"}
